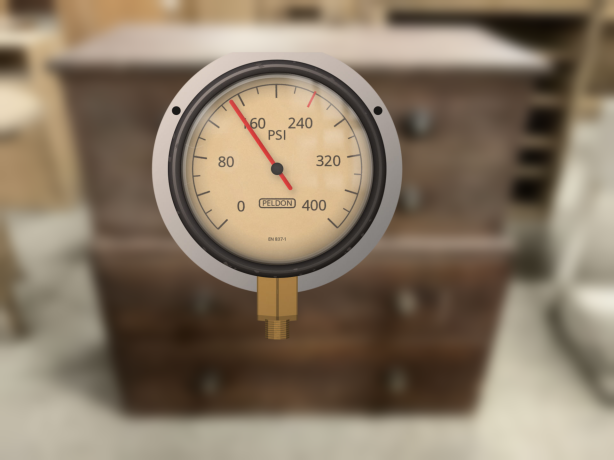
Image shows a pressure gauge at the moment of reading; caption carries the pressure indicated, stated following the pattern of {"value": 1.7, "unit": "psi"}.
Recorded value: {"value": 150, "unit": "psi"}
